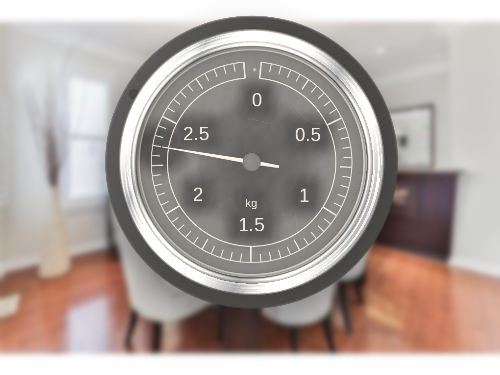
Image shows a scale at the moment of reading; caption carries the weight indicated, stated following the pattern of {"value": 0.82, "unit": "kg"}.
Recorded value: {"value": 2.35, "unit": "kg"}
